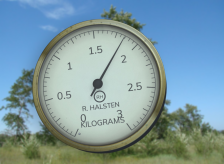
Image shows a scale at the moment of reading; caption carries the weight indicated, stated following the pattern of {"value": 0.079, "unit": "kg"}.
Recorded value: {"value": 1.85, "unit": "kg"}
